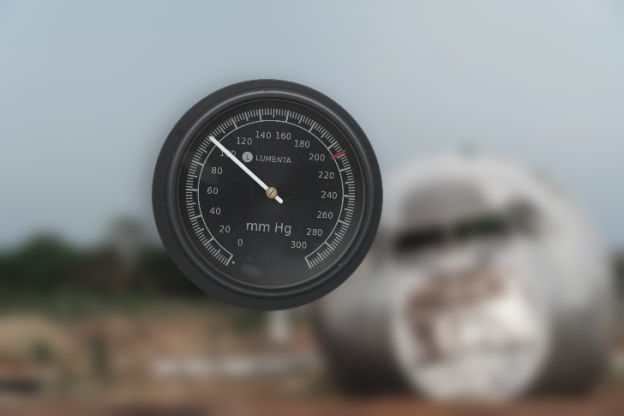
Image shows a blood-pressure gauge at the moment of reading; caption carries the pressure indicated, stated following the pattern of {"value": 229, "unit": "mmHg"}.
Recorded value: {"value": 100, "unit": "mmHg"}
